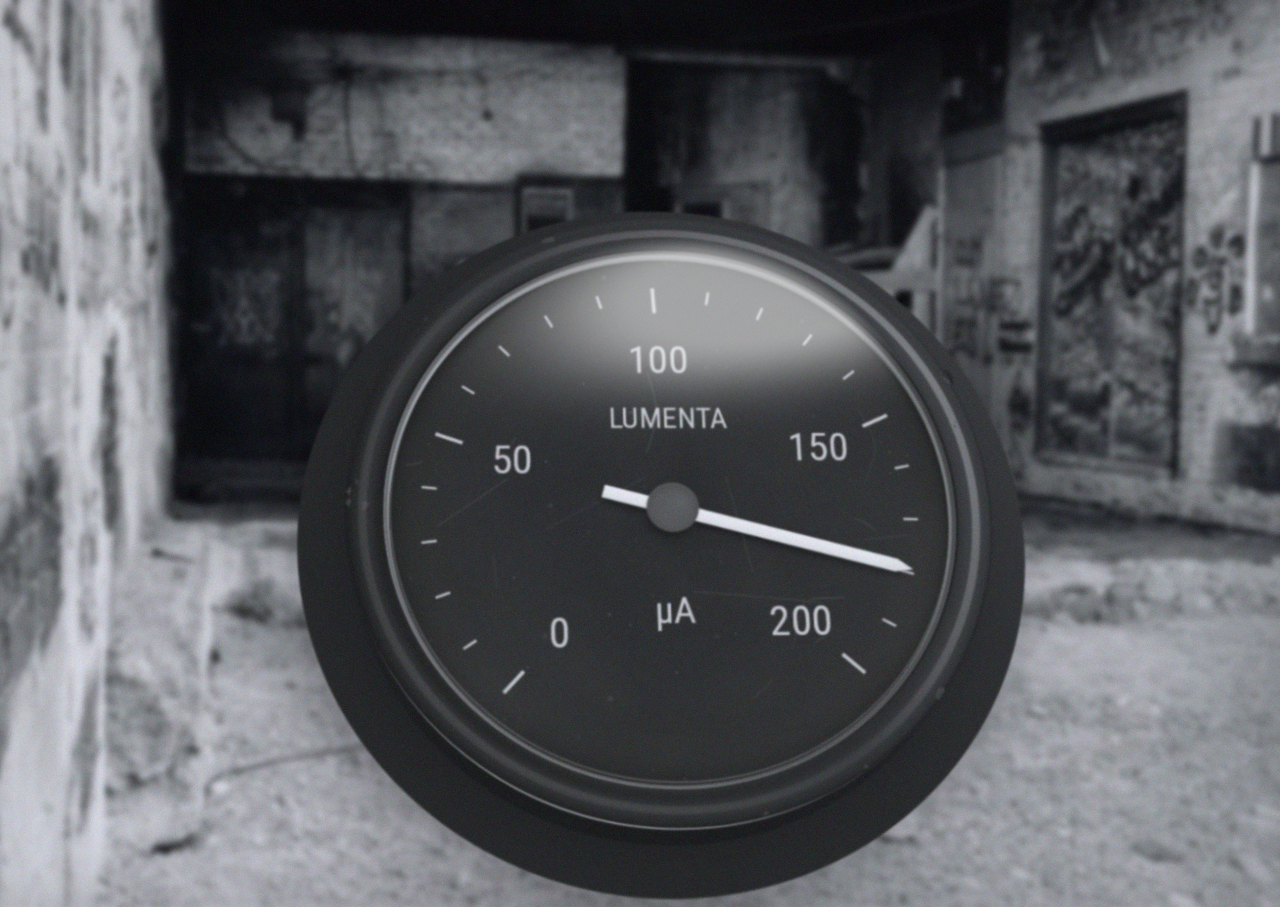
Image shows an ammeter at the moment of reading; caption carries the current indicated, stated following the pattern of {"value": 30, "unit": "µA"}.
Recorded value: {"value": 180, "unit": "µA"}
